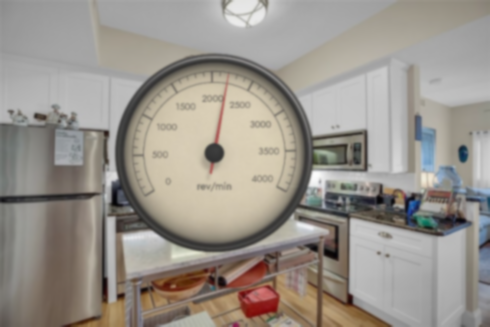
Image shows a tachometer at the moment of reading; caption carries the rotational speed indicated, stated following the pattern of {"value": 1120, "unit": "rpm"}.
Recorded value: {"value": 2200, "unit": "rpm"}
